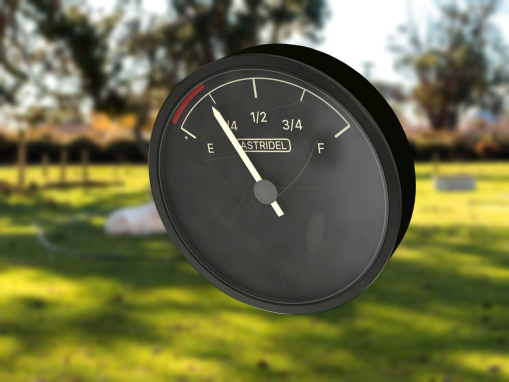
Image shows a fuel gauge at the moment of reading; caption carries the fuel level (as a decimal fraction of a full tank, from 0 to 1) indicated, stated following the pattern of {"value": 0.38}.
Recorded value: {"value": 0.25}
